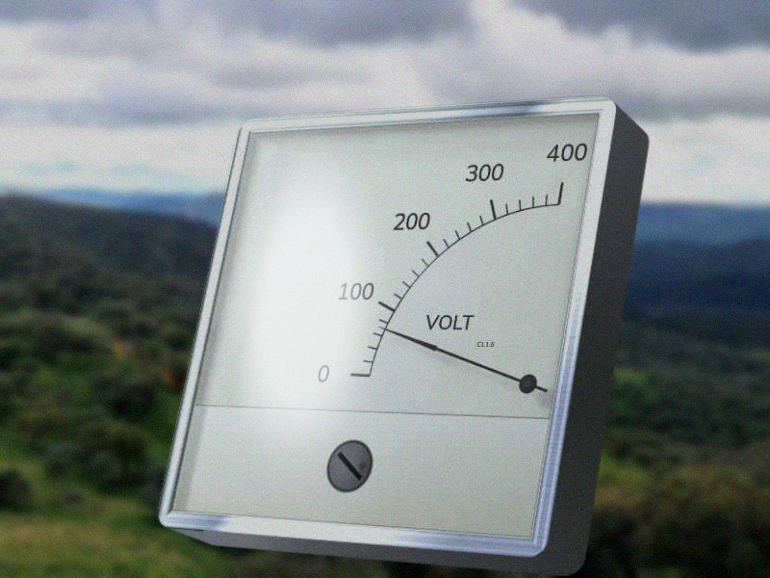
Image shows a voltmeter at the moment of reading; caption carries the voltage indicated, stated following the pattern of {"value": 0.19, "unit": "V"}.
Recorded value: {"value": 70, "unit": "V"}
